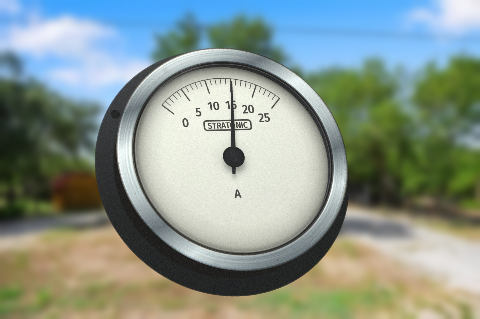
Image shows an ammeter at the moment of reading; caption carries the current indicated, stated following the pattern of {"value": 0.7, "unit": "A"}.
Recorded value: {"value": 15, "unit": "A"}
